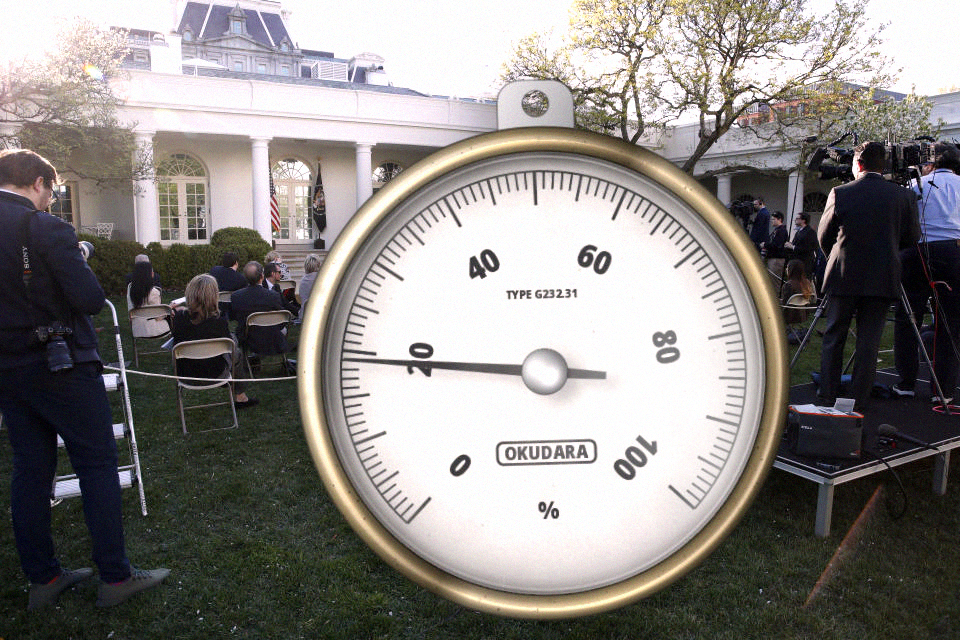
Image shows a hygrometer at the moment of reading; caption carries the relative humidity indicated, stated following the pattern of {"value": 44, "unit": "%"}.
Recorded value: {"value": 19, "unit": "%"}
